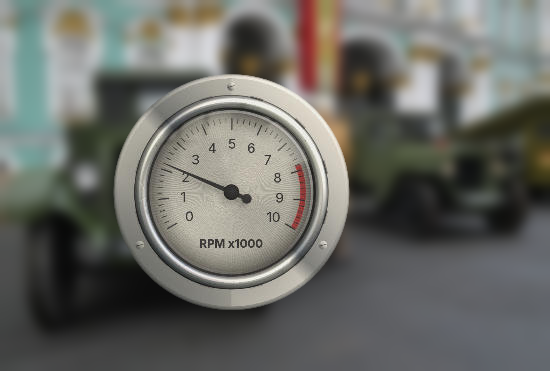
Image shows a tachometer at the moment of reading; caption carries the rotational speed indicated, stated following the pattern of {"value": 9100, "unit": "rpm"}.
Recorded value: {"value": 2200, "unit": "rpm"}
